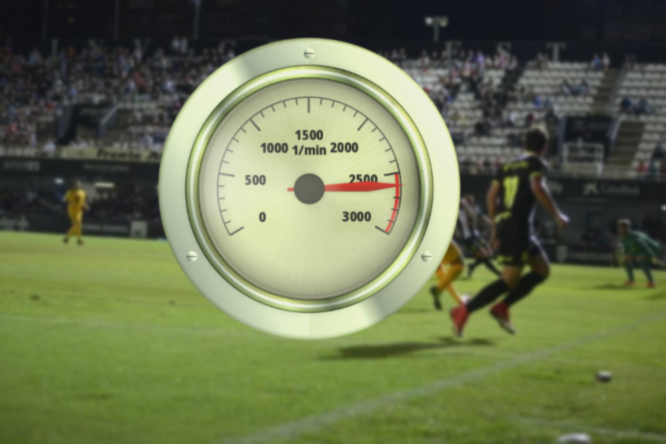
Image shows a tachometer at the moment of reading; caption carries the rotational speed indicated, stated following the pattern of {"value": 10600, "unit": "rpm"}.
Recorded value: {"value": 2600, "unit": "rpm"}
